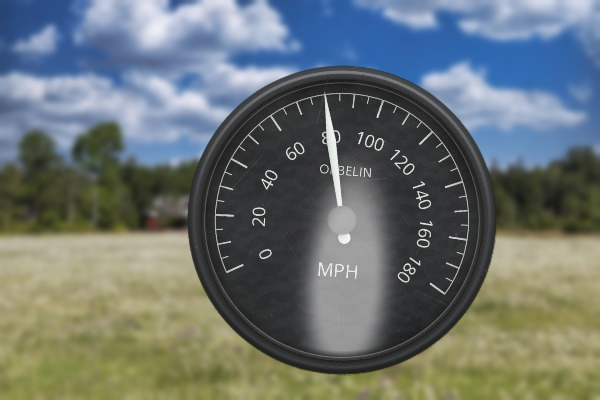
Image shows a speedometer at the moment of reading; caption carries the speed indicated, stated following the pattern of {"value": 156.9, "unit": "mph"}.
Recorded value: {"value": 80, "unit": "mph"}
